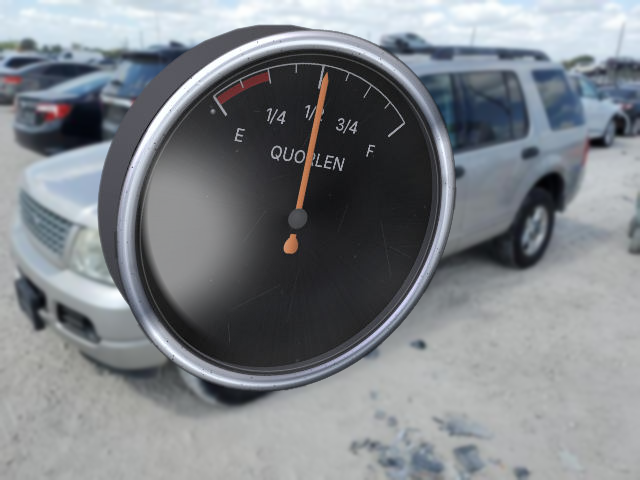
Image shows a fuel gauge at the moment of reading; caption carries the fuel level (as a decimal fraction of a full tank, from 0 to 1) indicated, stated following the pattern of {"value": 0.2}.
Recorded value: {"value": 0.5}
